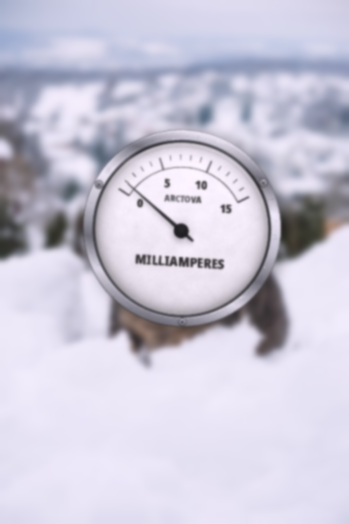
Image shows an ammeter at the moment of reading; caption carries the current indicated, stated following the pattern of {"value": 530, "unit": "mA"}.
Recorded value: {"value": 1, "unit": "mA"}
